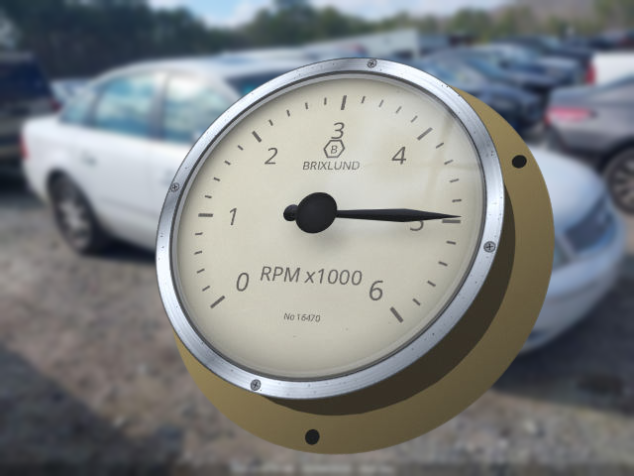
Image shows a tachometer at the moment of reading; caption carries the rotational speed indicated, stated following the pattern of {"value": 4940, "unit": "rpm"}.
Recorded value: {"value": 5000, "unit": "rpm"}
